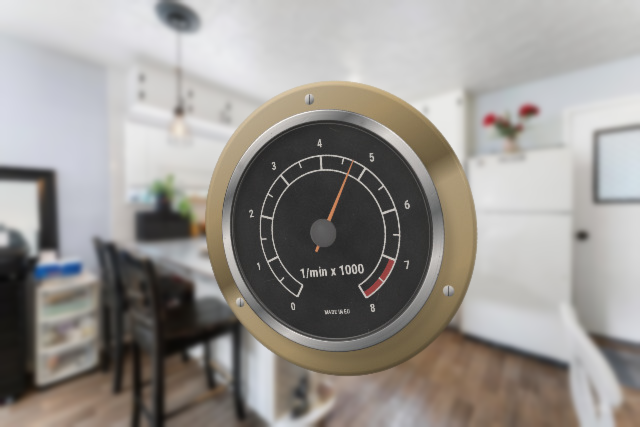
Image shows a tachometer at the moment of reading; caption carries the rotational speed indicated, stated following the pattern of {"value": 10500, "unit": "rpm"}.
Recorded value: {"value": 4750, "unit": "rpm"}
